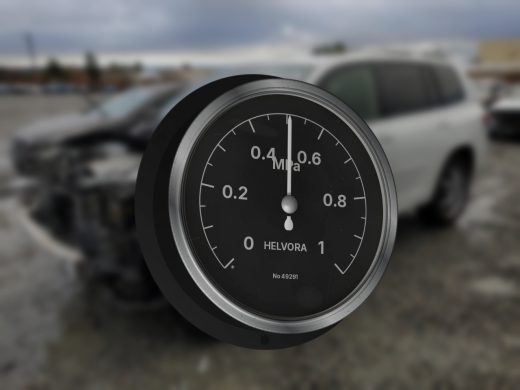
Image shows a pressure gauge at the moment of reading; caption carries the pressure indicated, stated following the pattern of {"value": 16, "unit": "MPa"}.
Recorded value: {"value": 0.5, "unit": "MPa"}
